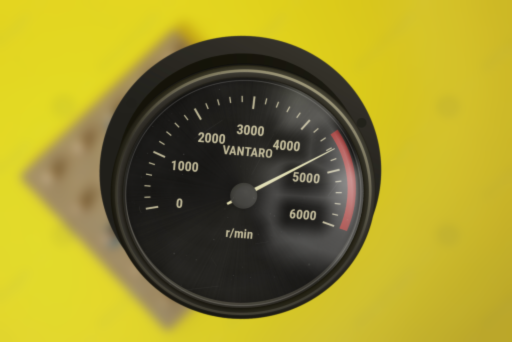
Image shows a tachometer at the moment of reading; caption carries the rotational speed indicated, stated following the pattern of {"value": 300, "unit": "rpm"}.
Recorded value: {"value": 4600, "unit": "rpm"}
